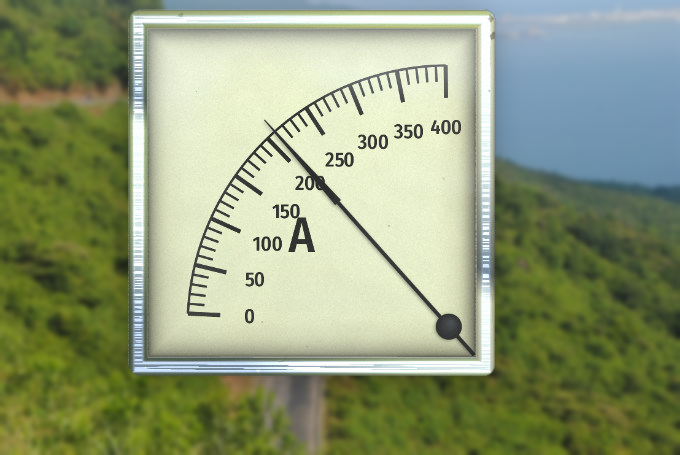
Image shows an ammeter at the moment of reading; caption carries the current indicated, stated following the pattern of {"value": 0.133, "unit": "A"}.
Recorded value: {"value": 210, "unit": "A"}
